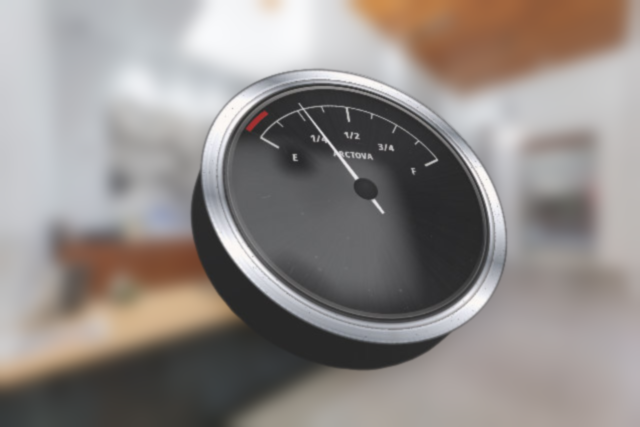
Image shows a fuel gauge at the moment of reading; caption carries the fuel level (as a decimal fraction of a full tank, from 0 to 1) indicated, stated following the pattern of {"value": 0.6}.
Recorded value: {"value": 0.25}
